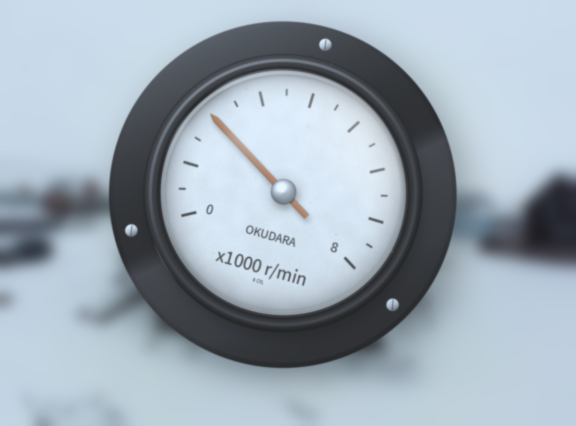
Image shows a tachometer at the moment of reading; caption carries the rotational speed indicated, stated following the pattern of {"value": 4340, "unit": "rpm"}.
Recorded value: {"value": 2000, "unit": "rpm"}
